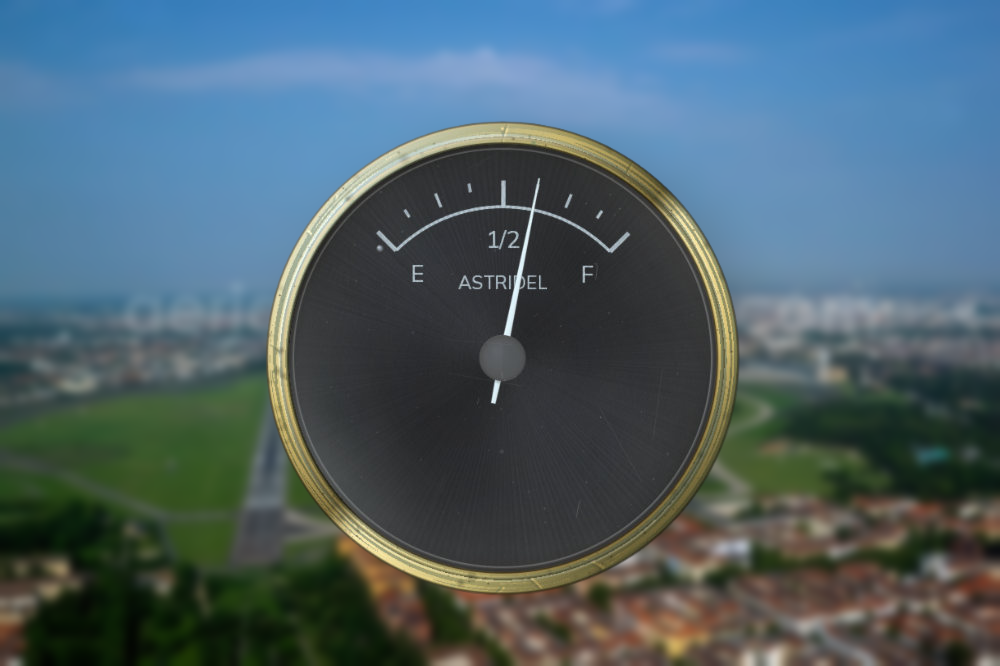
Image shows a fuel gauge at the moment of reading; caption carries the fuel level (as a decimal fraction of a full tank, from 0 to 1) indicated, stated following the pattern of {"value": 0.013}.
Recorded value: {"value": 0.625}
